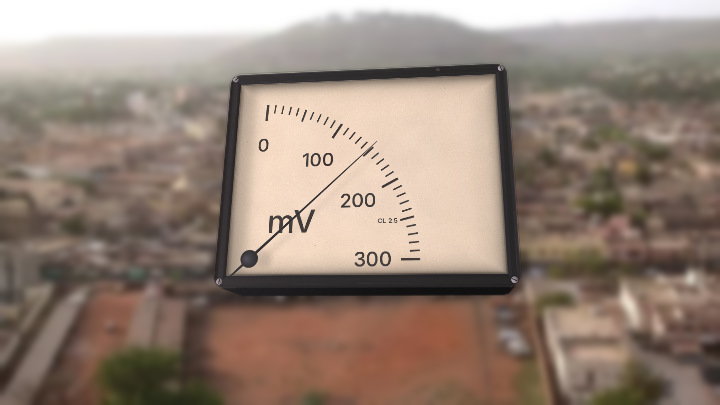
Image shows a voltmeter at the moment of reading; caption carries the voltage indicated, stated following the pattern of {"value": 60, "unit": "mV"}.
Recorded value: {"value": 150, "unit": "mV"}
